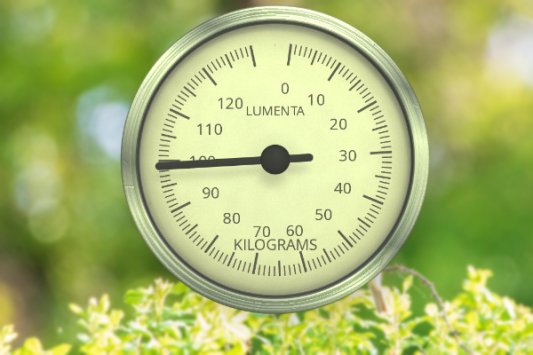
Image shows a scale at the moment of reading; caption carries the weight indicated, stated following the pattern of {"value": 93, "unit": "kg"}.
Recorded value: {"value": 99, "unit": "kg"}
